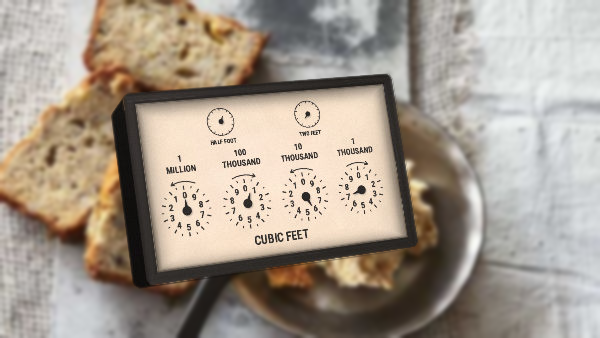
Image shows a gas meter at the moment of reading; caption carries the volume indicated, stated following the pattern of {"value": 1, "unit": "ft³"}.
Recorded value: {"value": 5700, "unit": "ft³"}
